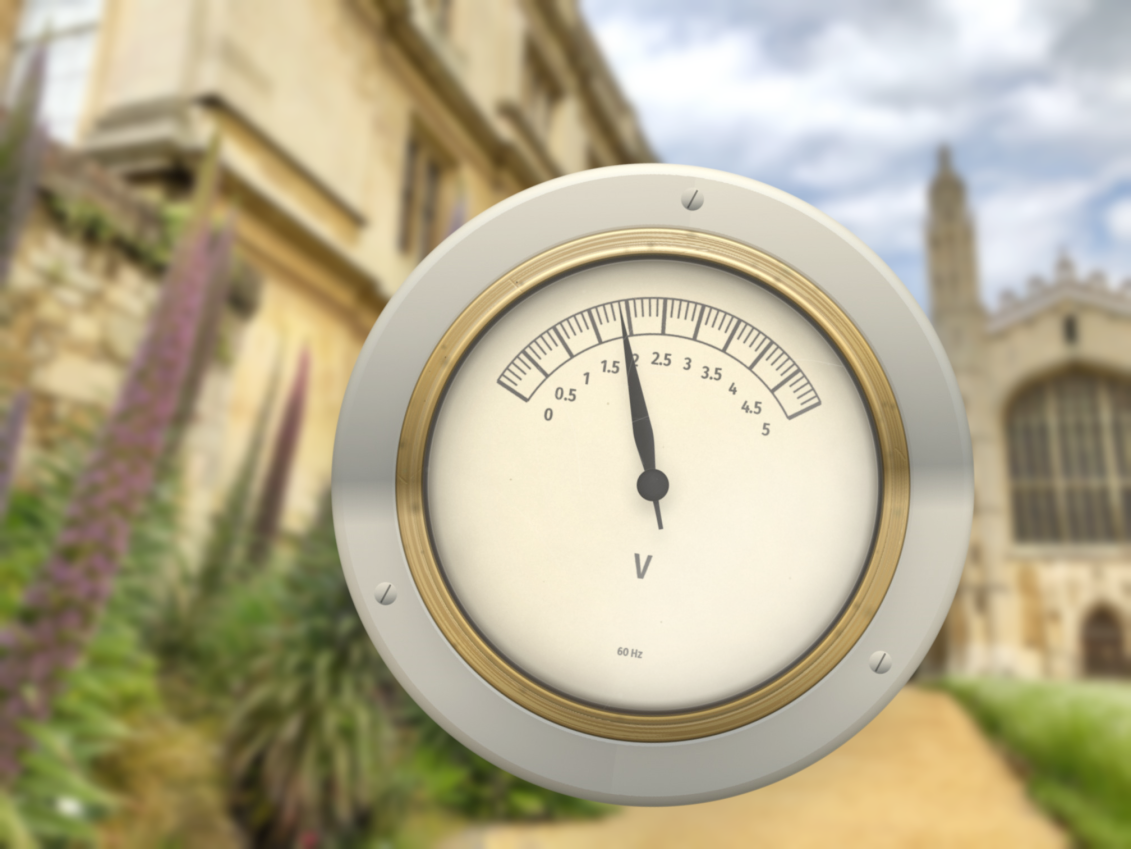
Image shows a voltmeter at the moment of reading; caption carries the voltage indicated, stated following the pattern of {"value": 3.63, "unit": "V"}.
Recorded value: {"value": 1.9, "unit": "V"}
